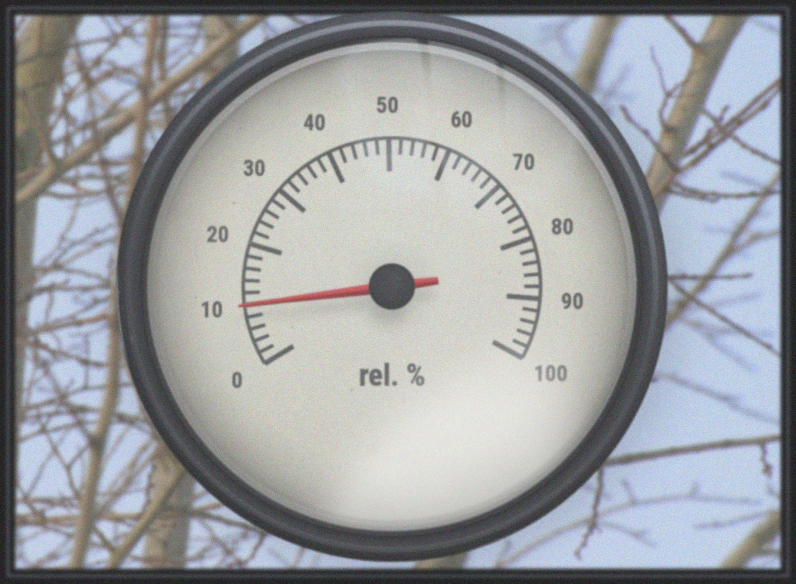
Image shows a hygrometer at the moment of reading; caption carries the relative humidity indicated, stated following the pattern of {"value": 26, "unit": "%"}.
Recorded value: {"value": 10, "unit": "%"}
